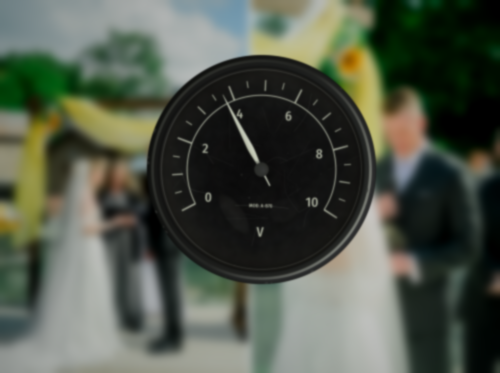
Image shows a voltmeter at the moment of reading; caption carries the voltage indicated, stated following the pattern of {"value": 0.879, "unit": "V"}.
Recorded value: {"value": 3.75, "unit": "V"}
